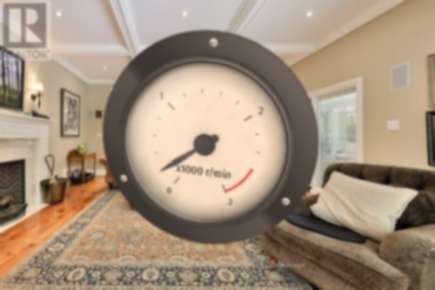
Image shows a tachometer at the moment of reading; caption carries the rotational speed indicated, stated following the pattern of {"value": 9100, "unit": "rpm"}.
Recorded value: {"value": 200, "unit": "rpm"}
